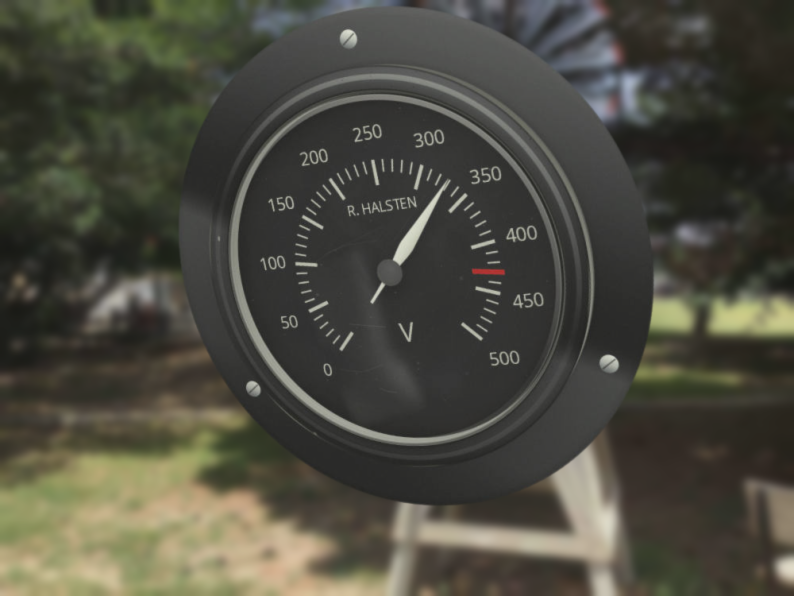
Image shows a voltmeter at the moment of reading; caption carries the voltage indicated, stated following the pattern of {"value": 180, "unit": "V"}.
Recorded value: {"value": 330, "unit": "V"}
